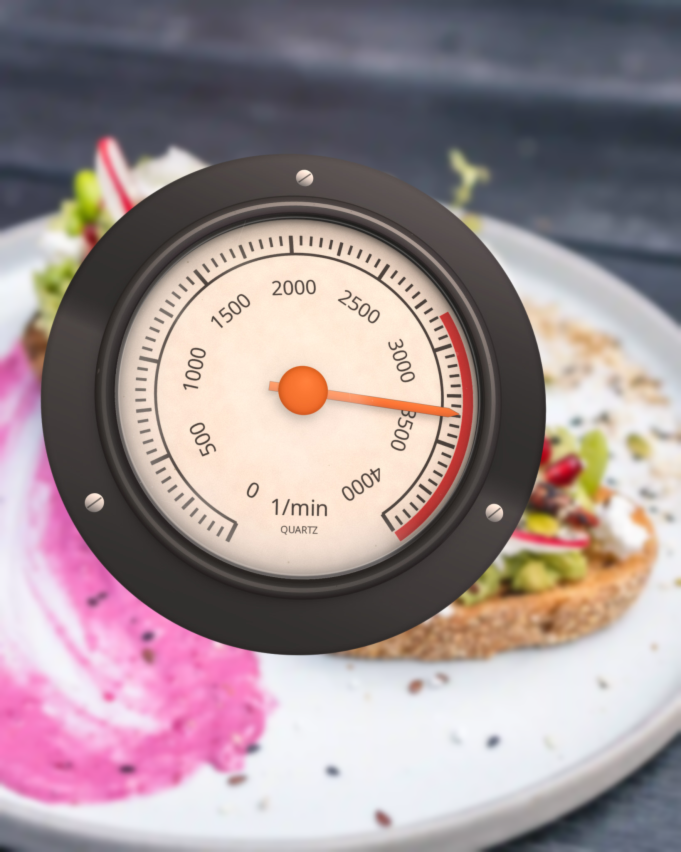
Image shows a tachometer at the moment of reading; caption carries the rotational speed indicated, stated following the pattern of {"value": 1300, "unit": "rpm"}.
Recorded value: {"value": 3350, "unit": "rpm"}
